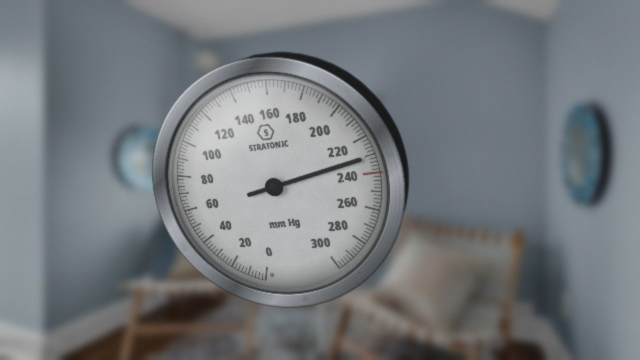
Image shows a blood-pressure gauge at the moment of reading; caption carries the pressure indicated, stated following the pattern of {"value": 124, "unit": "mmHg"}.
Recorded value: {"value": 230, "unit": "mmHg"}
